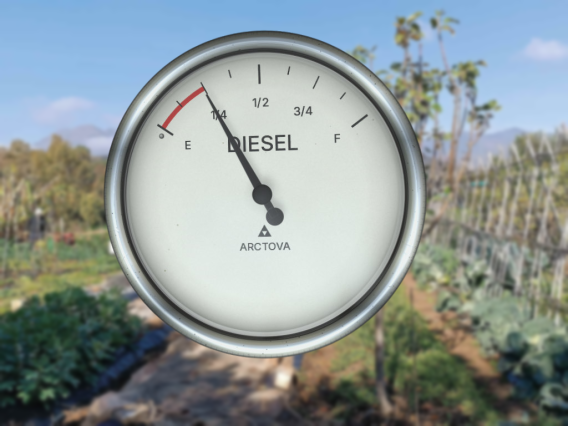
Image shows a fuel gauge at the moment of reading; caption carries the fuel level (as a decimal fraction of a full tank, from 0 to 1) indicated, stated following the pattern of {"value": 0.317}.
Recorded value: {"value": 0.25}
